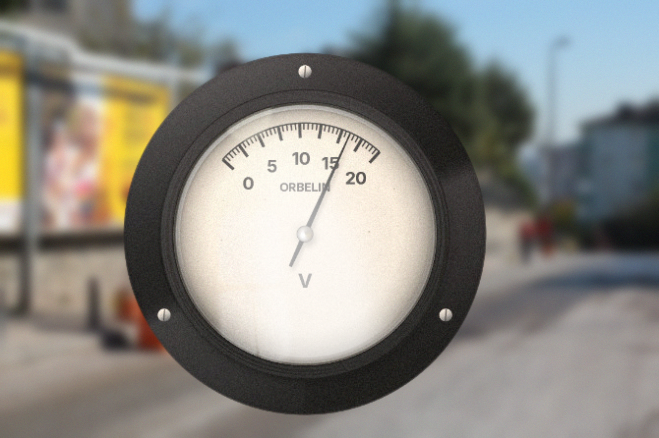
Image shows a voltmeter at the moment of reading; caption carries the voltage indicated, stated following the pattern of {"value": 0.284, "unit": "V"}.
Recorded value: {"value": 16, "unit": "V"}
